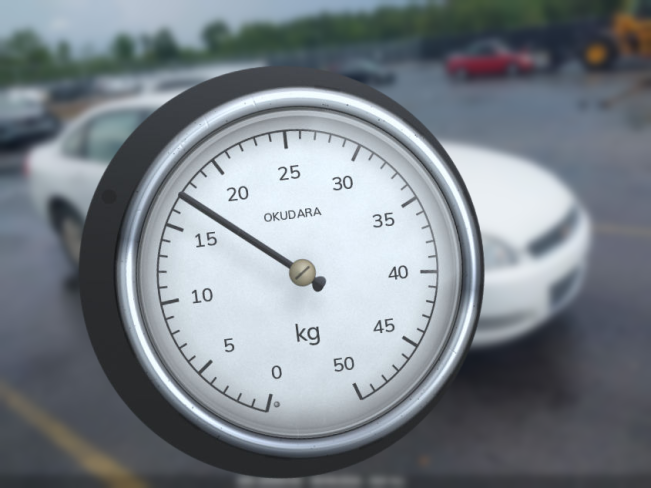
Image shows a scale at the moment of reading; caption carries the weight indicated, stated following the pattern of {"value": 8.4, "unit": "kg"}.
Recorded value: {"value": 17, "unit": "kg"}
